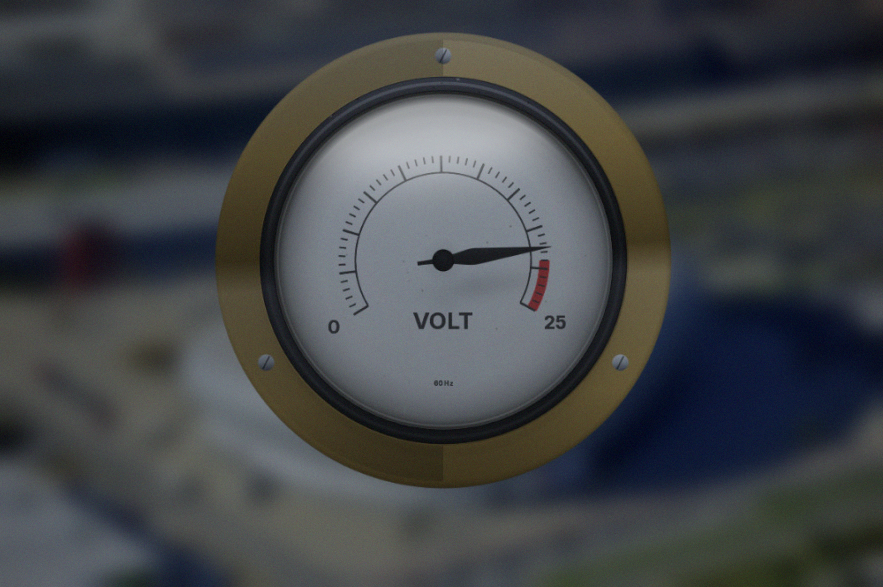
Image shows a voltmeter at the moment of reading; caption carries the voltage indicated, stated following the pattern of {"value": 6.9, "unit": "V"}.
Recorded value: {"value": 21.25, "unit": "V"}
